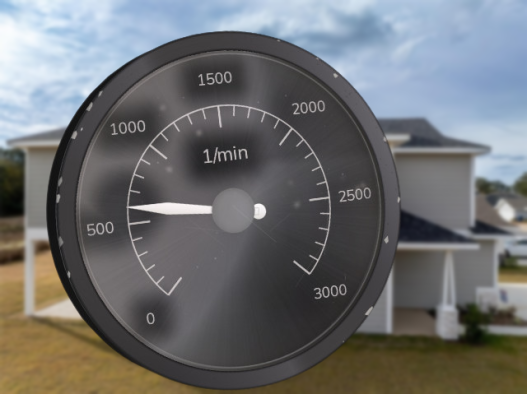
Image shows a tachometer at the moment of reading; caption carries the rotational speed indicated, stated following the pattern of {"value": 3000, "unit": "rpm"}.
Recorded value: {"value": 600, "unit": "rpm"}
